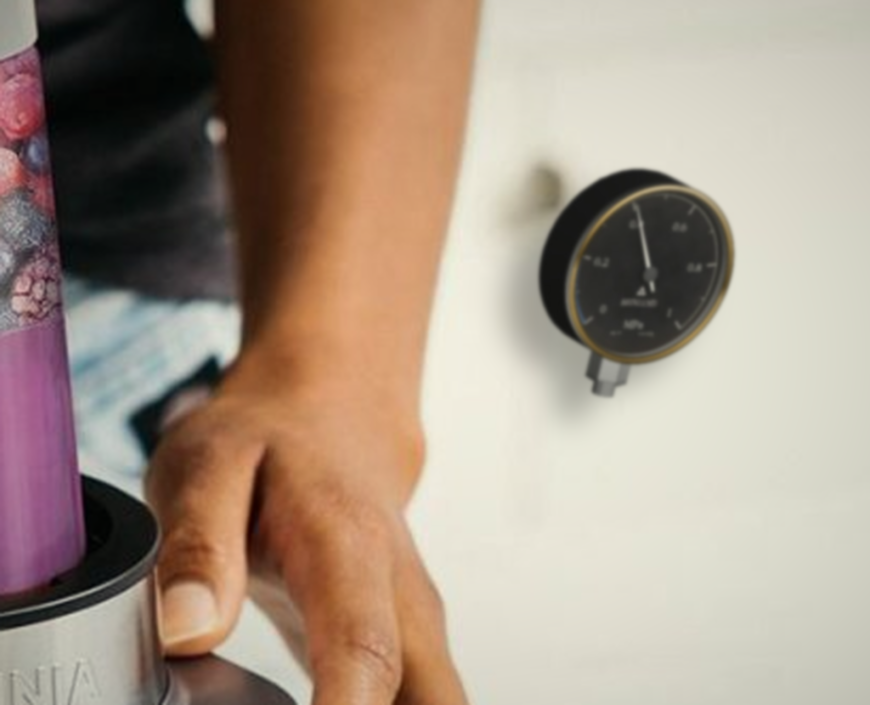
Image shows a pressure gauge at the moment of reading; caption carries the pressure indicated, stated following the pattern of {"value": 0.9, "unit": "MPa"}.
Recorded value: {"value": 0.4, "unit": "MPa"}
